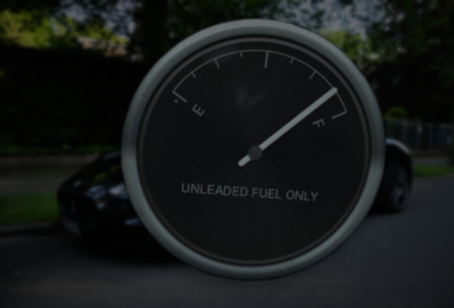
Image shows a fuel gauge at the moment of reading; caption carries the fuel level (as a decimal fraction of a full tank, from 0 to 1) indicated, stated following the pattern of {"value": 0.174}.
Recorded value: {"value": 0.875}
